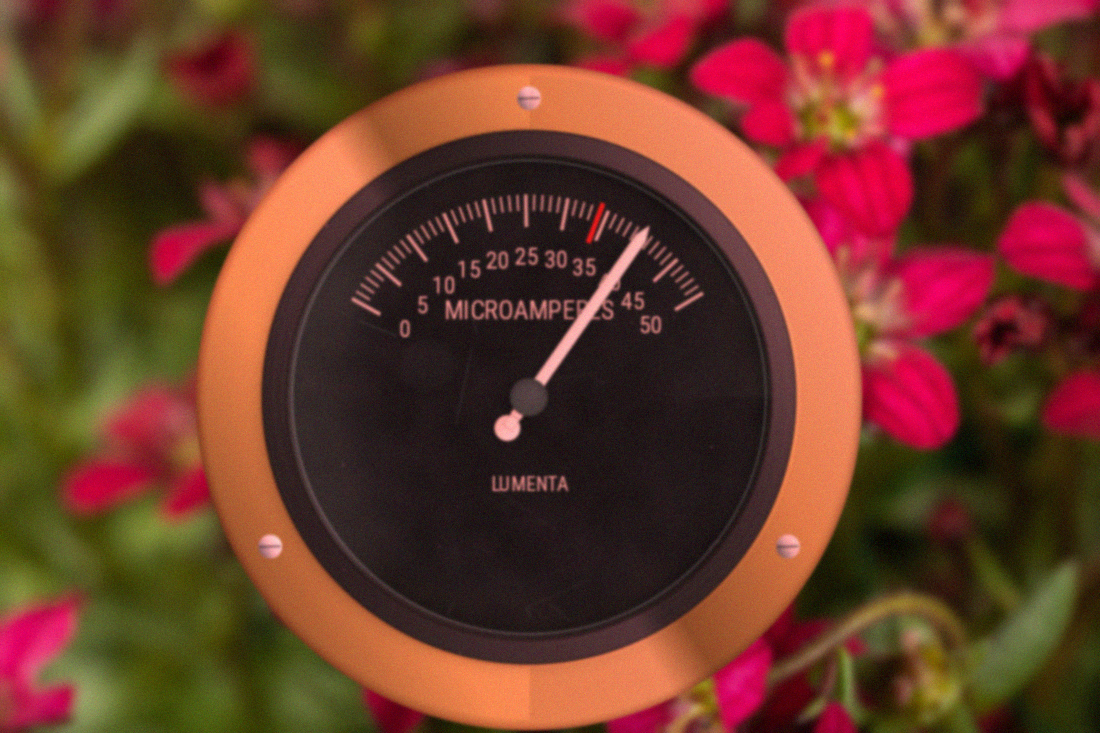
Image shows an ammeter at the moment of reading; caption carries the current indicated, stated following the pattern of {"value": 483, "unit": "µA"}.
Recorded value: {"value": 40, "unit": "µA"}
